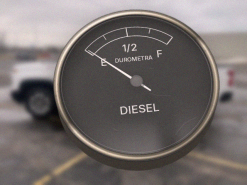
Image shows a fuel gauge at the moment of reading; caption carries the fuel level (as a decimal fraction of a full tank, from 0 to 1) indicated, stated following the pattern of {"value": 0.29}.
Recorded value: {"value": 0}
